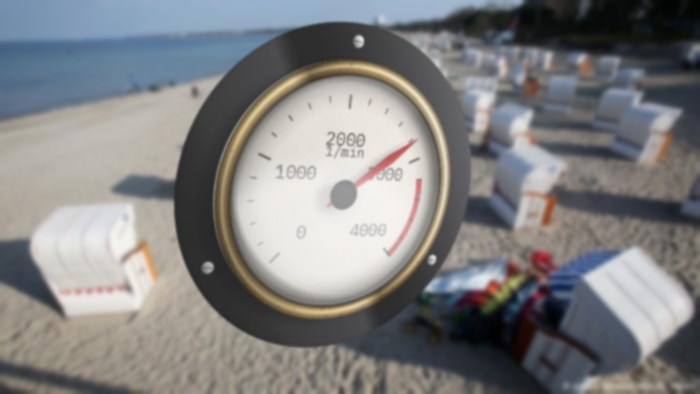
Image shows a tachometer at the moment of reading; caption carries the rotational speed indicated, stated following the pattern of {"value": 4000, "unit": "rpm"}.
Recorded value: {"value": 2800, "unit": "rpm"}
